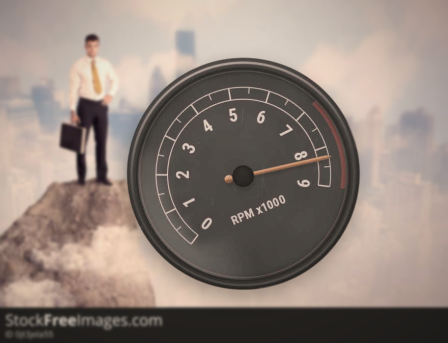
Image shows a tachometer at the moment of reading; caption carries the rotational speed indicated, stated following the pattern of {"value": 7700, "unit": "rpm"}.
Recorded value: {"value": 8250, "unit": "rpm"}
